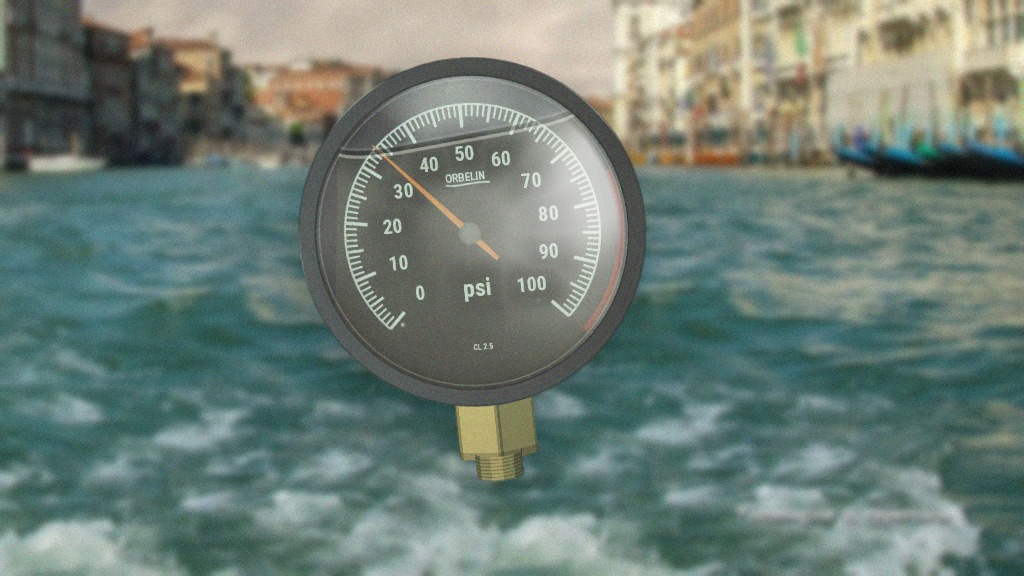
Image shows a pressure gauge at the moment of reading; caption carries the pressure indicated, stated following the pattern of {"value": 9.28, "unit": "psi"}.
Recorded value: {"value": 34, "unit": "psi"}
